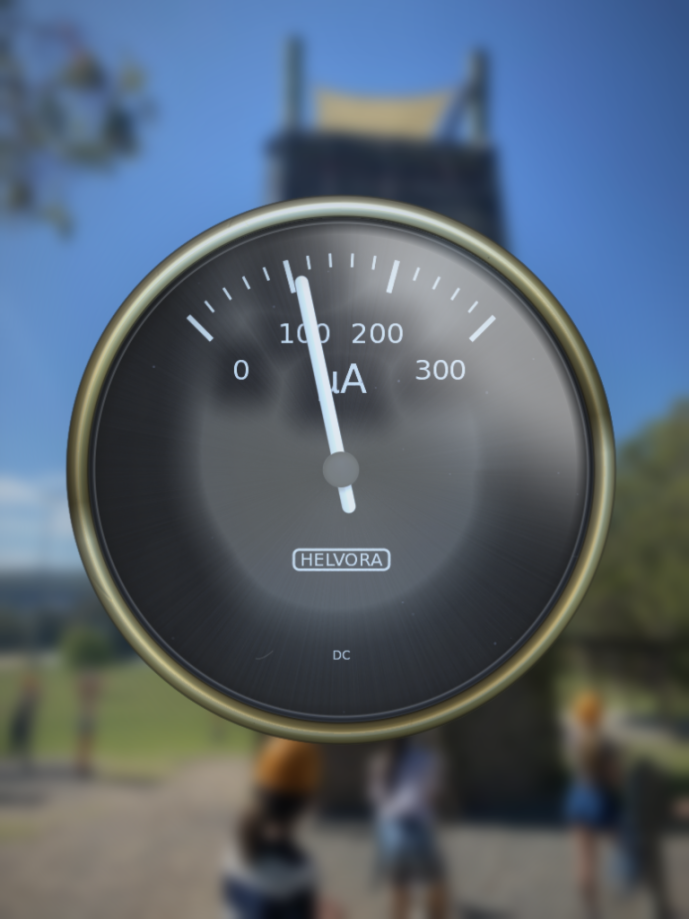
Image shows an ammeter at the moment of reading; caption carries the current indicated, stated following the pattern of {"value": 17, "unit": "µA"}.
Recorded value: {"value": 110, "unit": "µA"}
